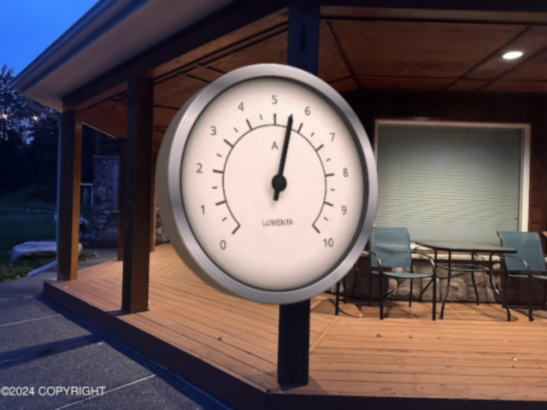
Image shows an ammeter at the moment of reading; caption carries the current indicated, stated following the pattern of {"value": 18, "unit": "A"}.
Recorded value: {"value": 5.5, "unit": "A"}
